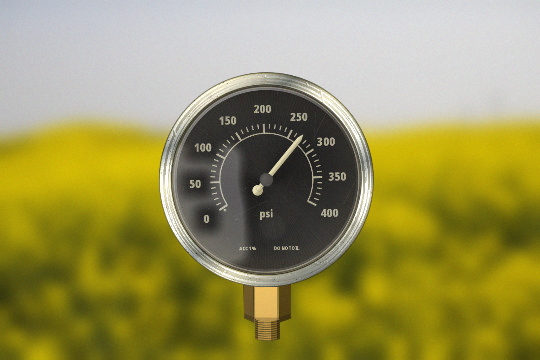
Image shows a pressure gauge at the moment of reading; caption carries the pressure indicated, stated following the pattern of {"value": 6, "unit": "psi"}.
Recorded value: {"value": 270, "unit": "psi"}
